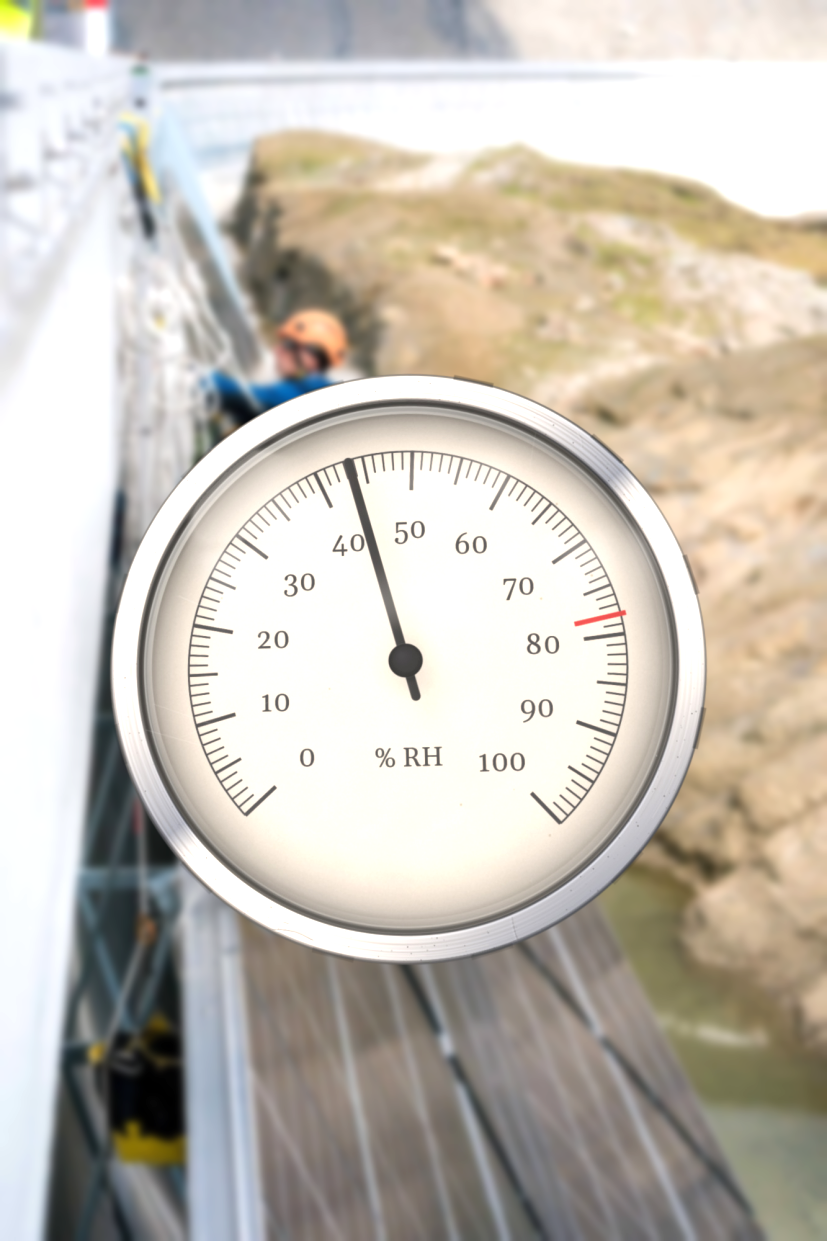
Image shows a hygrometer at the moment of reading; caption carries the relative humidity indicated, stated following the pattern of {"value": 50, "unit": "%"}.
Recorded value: {"value": 43.5, "unit": "%"}
